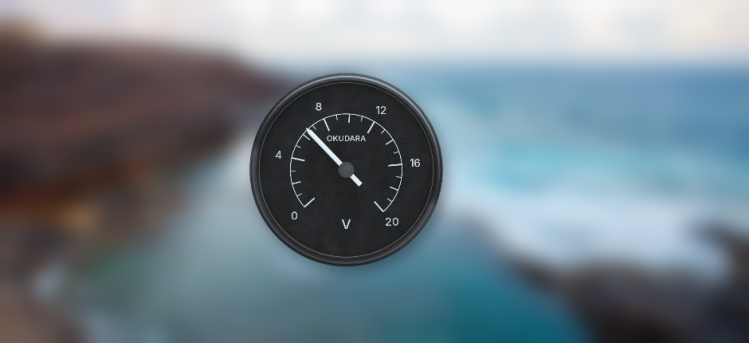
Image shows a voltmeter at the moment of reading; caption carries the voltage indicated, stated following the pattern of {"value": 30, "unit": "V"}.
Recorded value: {"value": 6.5, "unit": "V"}
